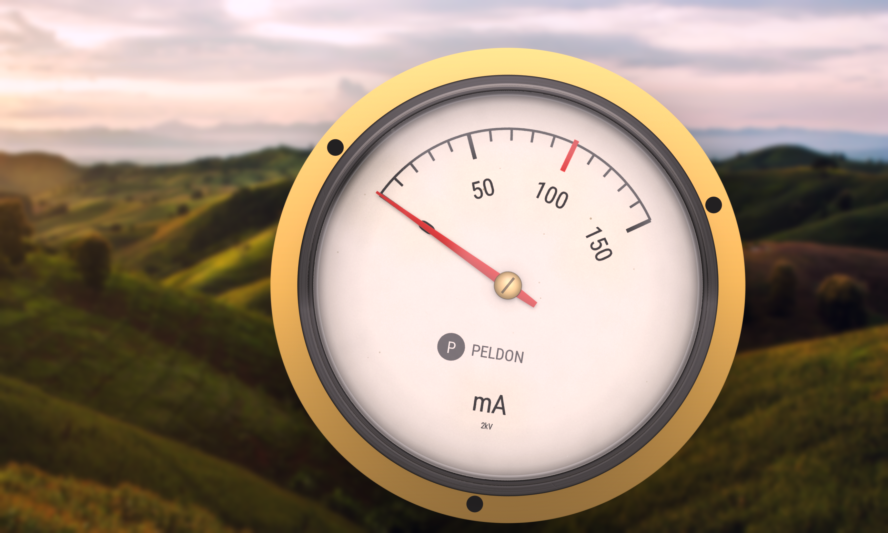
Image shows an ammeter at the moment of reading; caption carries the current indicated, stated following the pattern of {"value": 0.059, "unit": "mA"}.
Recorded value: {"value": 0, "unit": "mA"}
